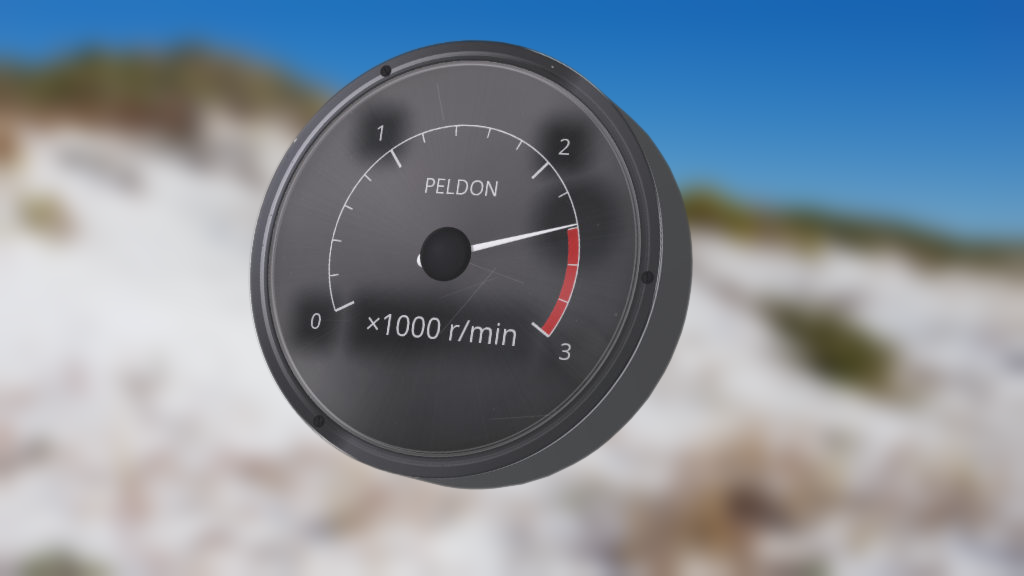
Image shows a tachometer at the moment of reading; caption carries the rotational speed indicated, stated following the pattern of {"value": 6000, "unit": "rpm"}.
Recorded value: {"value": 2400, "unit": "rpm"}
